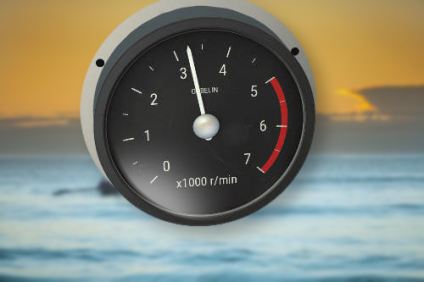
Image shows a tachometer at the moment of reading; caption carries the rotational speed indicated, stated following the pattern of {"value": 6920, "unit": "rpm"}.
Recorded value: {"value": 3250, "unit": "rpm"}
